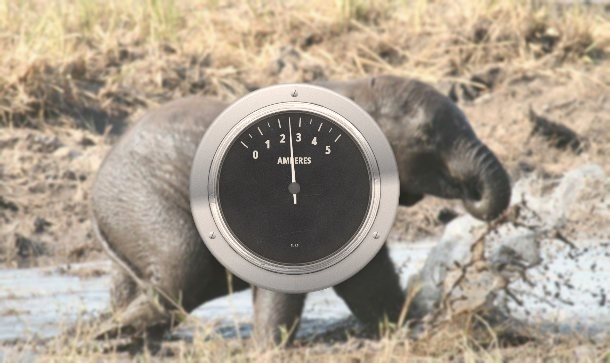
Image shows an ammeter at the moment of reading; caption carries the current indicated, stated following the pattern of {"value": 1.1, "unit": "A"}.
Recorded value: {"value": 2.5, "unit": "A"}
